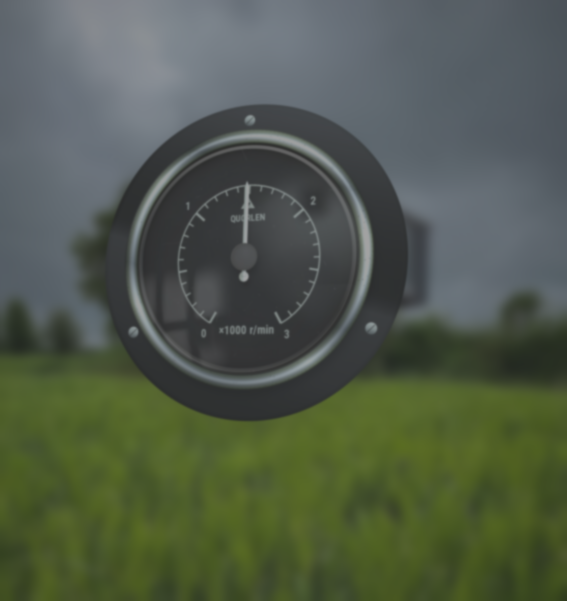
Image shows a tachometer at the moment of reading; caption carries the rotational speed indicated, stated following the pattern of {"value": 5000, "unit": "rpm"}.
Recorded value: {"value": 1500, "unit": "rpm"}
